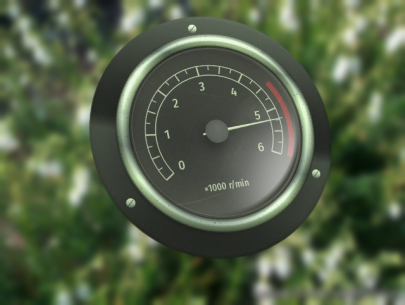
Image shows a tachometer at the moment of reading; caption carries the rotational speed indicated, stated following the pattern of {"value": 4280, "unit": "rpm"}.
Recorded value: {"value": 5250, "unit": "rpm"}
